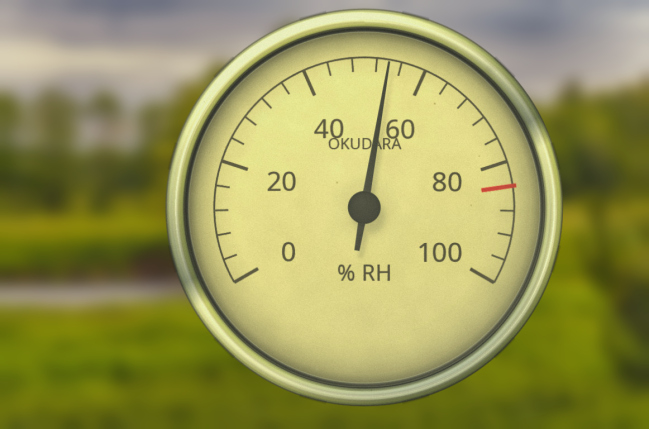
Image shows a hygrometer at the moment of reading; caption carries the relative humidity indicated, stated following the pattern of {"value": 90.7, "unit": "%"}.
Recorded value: {"value": 54, "unit": "%"}
